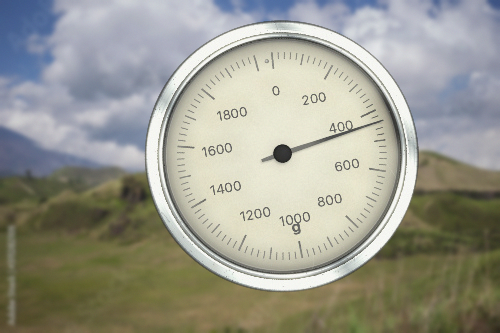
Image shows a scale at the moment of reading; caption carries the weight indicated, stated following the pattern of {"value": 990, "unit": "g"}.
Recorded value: {"value": 440, "unit": "g"}
